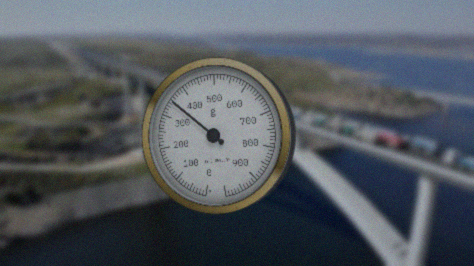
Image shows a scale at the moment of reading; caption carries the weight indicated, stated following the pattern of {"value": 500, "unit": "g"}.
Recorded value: {"value": 350, "unit": "g"}
